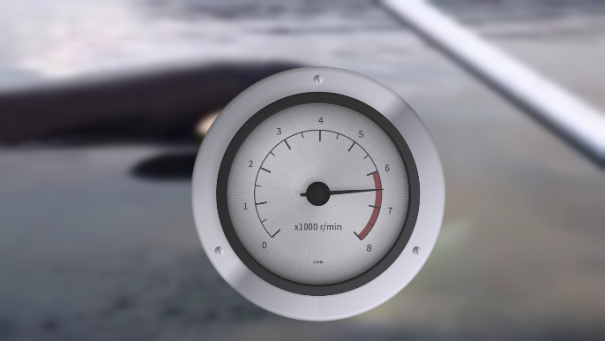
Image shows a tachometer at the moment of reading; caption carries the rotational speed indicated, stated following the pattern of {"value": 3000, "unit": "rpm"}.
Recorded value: {"value": 6500, "unit": "rpm"}
